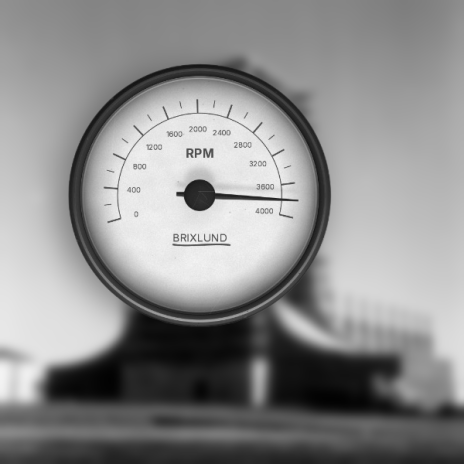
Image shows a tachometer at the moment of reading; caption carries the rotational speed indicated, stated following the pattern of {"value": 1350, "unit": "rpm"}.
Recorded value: {"value": 3800, "unit": "rpm"}
